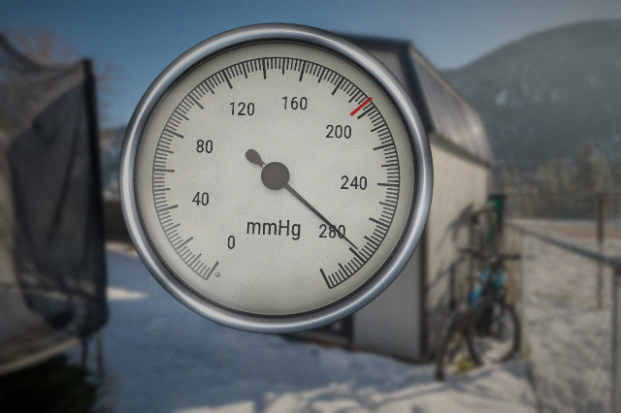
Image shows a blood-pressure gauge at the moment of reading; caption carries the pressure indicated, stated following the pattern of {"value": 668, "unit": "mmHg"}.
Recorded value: {"value": 278, "unit": "mmHg"}
